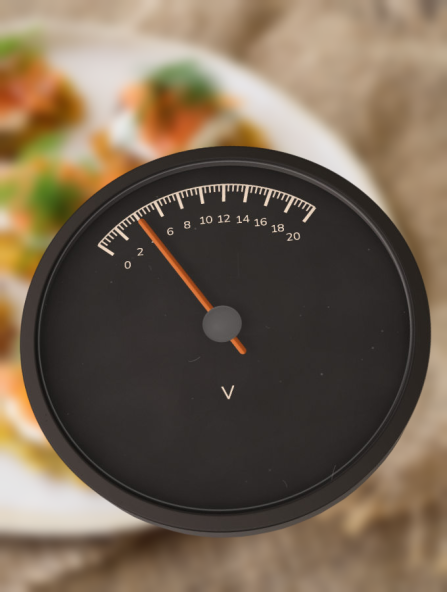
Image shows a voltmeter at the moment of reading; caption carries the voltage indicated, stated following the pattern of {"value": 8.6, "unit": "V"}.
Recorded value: {"value": 4, "unit": "V"}
